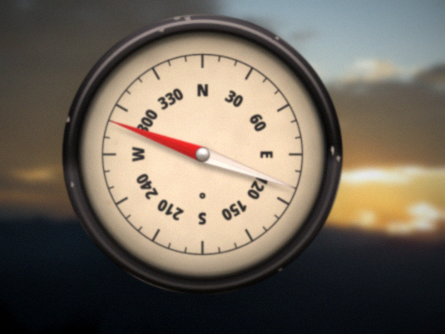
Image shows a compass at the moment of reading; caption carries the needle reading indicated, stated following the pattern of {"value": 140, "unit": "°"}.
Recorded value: {"value": 290, "unit": "°"}
